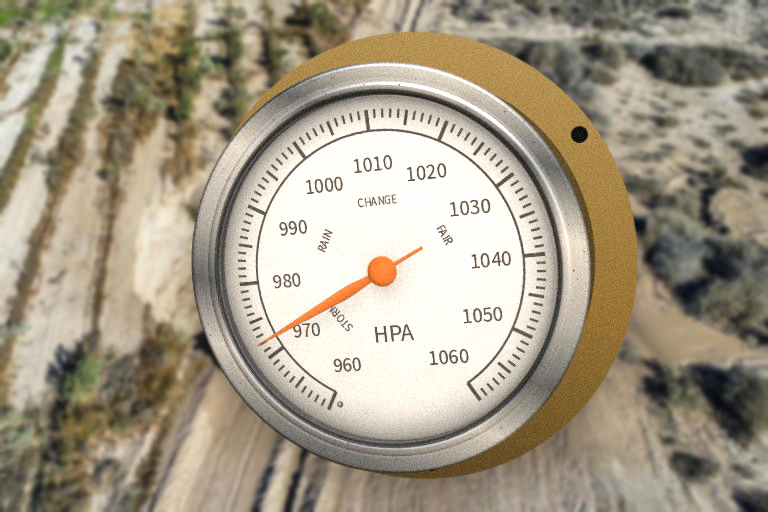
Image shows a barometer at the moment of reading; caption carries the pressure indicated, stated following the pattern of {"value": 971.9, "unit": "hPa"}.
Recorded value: {"value": 972, "unit": "hPa"}
